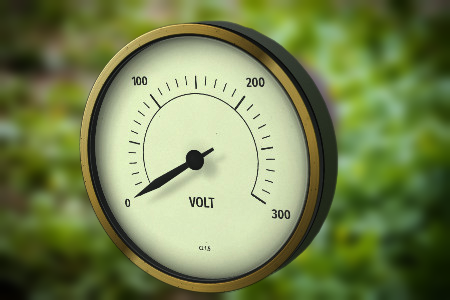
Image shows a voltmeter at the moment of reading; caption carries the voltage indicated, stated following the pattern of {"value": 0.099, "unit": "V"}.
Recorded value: {"value": 0, "unit": "V"}
